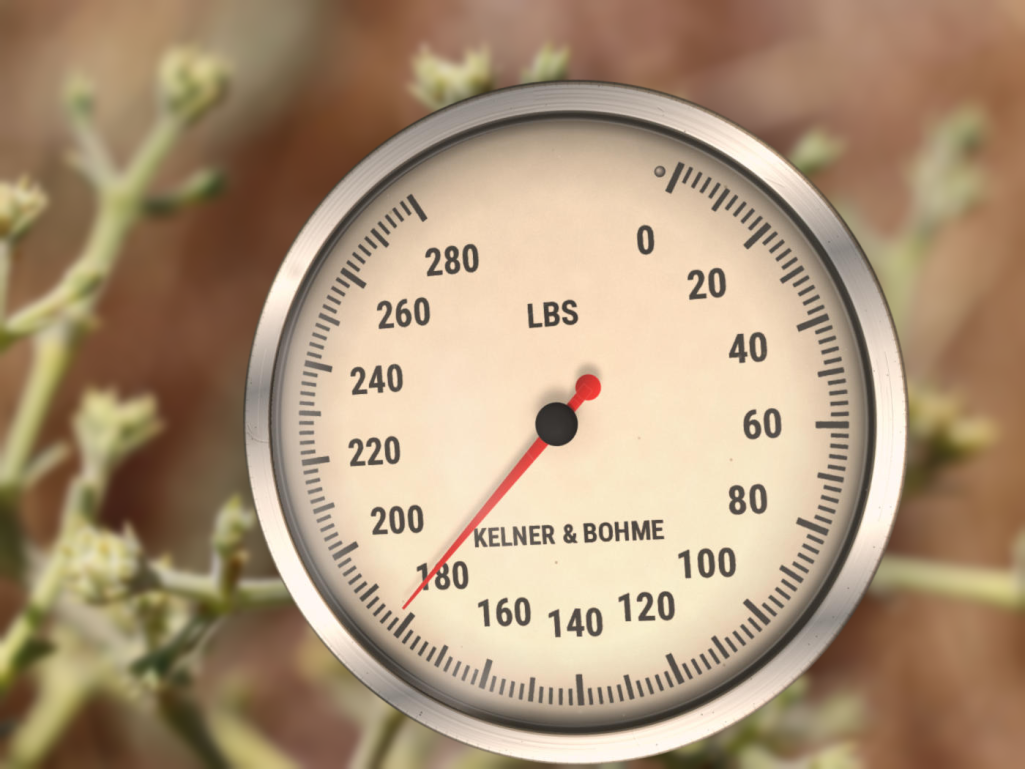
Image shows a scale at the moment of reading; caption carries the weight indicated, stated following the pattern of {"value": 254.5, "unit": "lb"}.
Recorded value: {"value": 182, "unit": "lb"}
